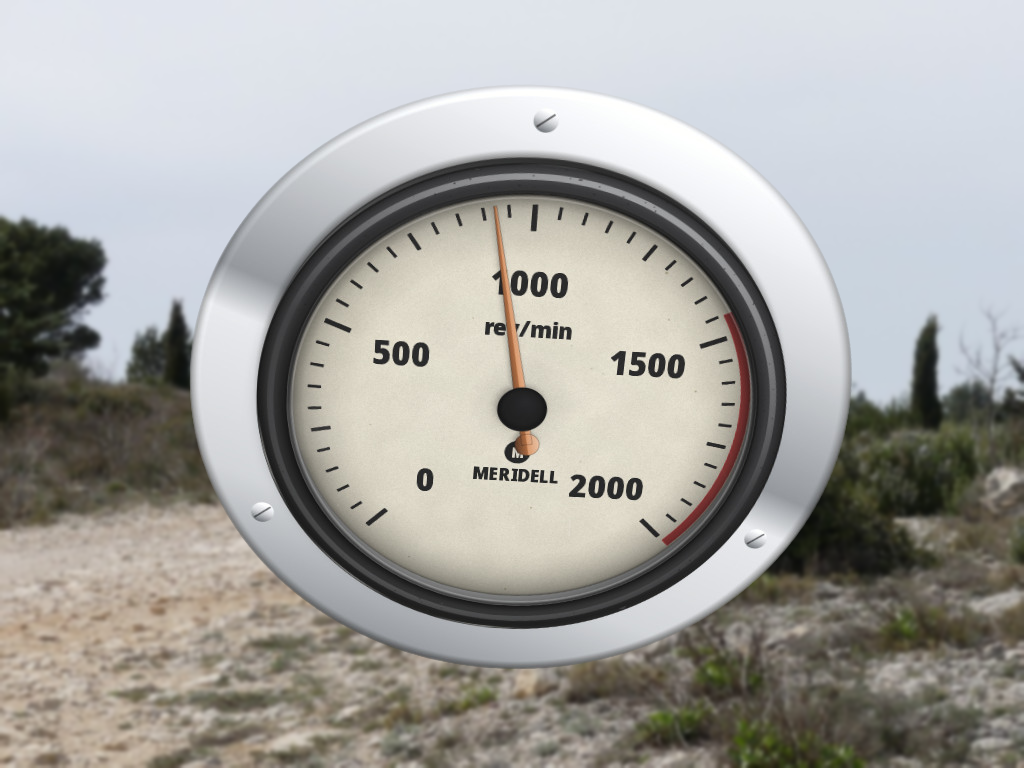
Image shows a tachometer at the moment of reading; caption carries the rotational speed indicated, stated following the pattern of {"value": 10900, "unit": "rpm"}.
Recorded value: {"value": 925, "unit": "rpm"}
